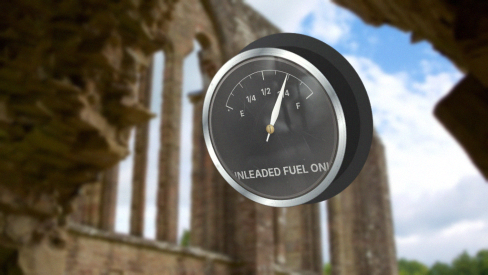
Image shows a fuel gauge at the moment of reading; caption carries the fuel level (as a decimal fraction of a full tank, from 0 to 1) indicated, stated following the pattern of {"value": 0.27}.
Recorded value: {"value": 0.75}
